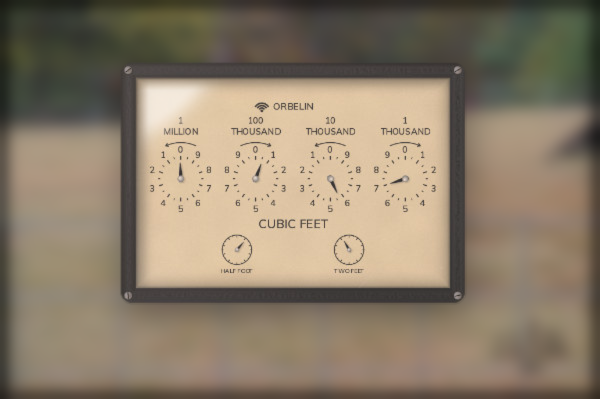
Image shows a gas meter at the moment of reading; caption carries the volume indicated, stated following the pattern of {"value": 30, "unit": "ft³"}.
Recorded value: {"value": 5700, "unit": "ft³"}
